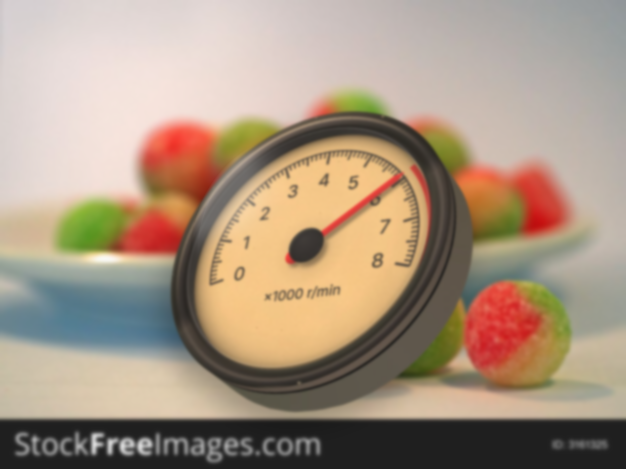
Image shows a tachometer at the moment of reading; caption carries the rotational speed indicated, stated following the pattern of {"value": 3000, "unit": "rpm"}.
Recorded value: {"value": 6000, "unit": "rpm"}
